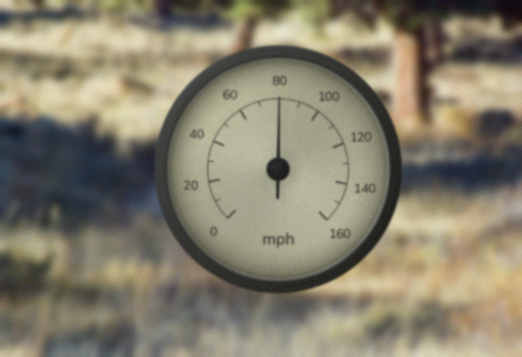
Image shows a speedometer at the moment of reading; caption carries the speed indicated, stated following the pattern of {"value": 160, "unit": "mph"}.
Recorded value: {"value": 80, "unit": "mph"}
